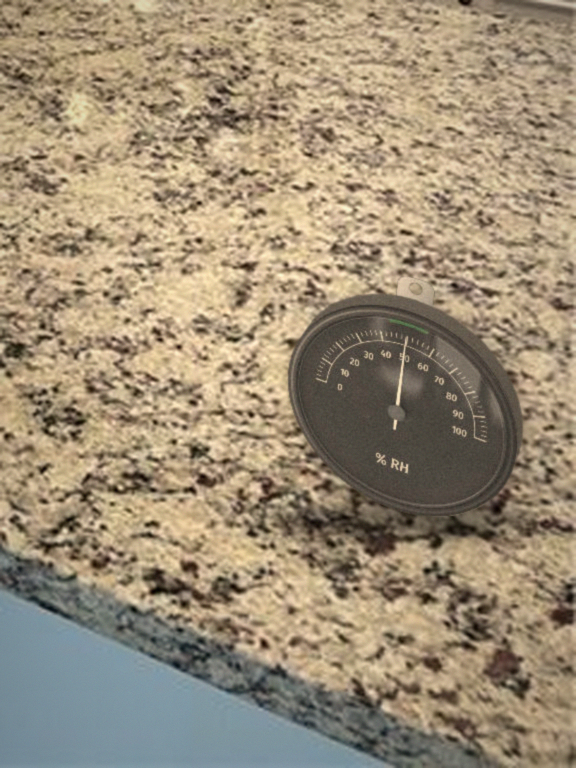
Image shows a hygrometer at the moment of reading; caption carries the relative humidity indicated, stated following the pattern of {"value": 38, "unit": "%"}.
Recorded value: {"value": 50, "unit": "%"}
